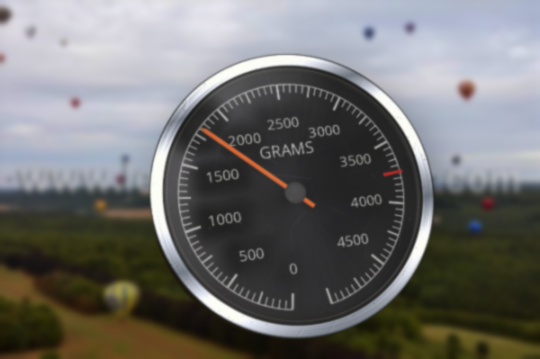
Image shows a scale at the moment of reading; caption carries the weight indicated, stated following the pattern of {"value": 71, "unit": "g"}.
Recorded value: {"value": 1800, "unit": "g"}
